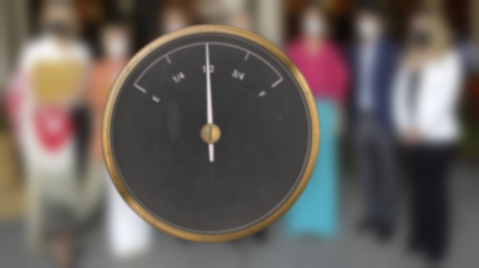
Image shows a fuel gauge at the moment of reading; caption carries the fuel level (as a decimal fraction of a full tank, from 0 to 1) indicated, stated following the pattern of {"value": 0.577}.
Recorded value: {"value": 0.5}
